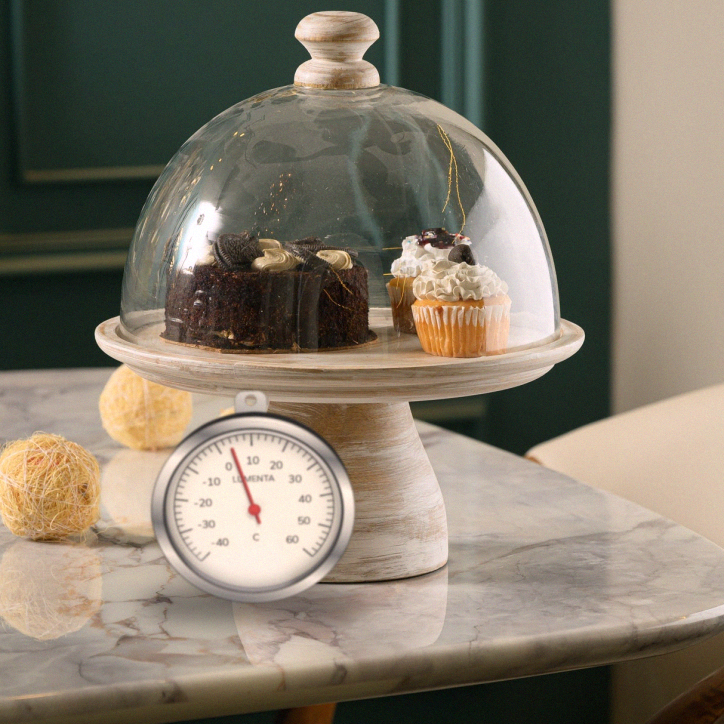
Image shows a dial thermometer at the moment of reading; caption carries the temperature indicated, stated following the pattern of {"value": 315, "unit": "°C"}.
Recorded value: {"value": 4, "unit": "°C"}
